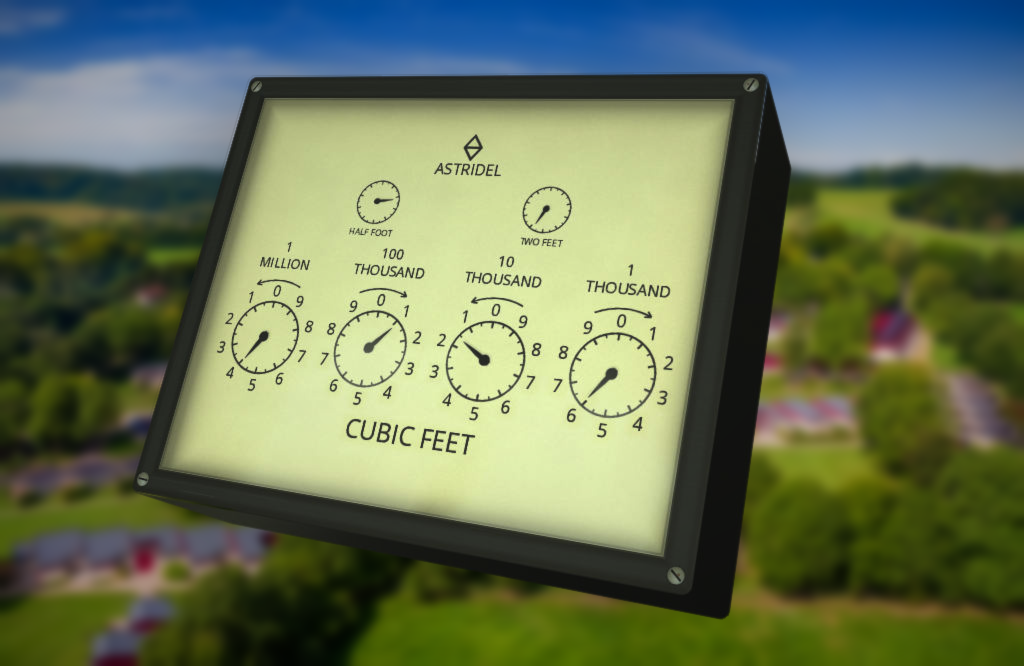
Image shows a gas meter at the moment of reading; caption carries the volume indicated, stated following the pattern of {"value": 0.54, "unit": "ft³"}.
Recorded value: {"value": 411600, "unit": "ft³"}
